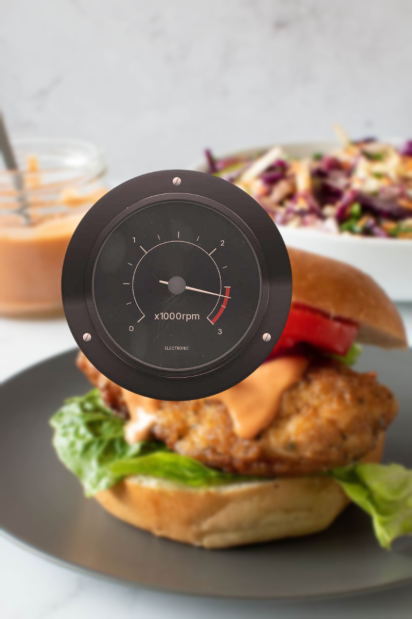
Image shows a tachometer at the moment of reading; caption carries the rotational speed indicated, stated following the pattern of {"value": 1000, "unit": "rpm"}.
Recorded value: {"value": 2625, "unit": "rpm"}
